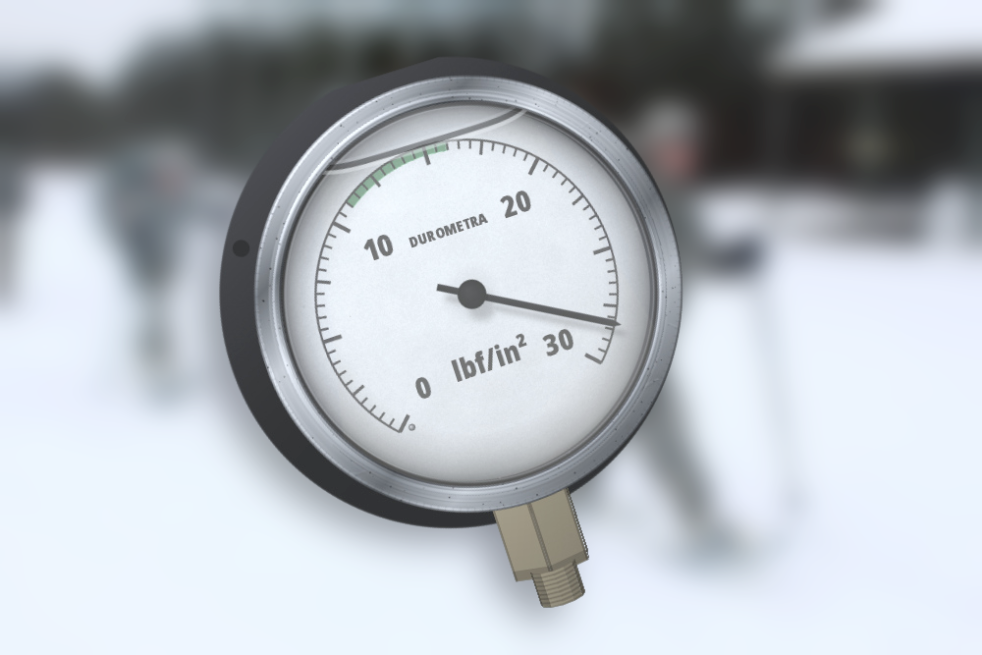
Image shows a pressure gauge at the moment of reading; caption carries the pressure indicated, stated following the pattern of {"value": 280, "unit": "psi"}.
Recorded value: {"value": 28.25, "unit": "psi"}
